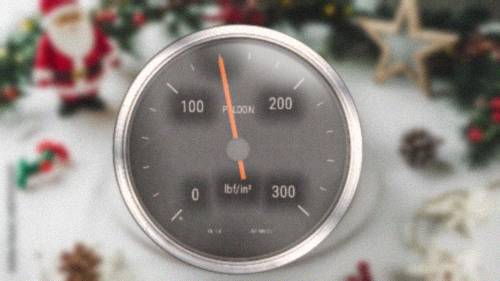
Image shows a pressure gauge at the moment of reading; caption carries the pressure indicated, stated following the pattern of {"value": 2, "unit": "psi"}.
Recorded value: {"value": 140, "unit": "psi"}
